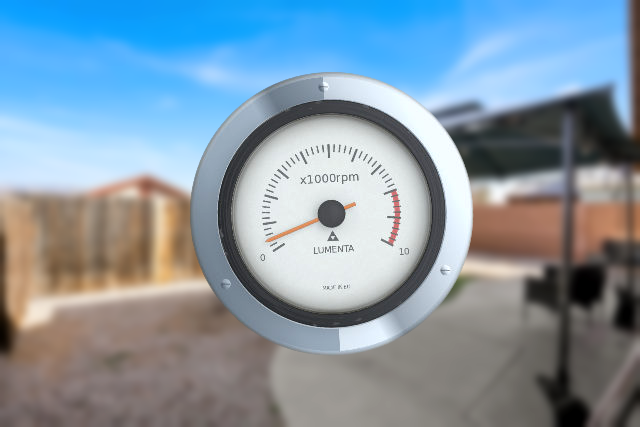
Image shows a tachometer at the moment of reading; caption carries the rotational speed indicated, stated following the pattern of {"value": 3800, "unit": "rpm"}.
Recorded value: {"value": 400, "unit": "rpm"}
